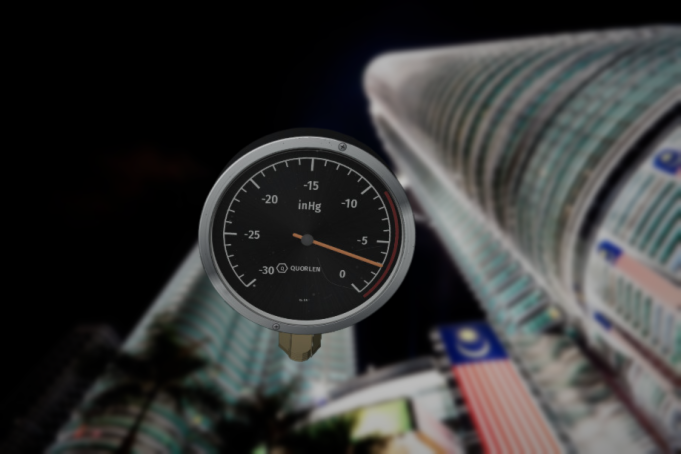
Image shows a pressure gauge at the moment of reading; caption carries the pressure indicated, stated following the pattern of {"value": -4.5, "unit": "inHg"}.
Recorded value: {"value": -3, "unit": "inHg"}
